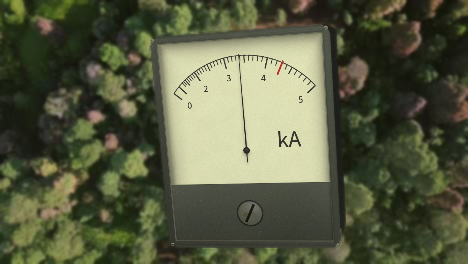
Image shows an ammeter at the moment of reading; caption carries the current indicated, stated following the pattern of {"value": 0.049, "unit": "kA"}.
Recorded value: {"value": 3.4, "unit": "kA"}
